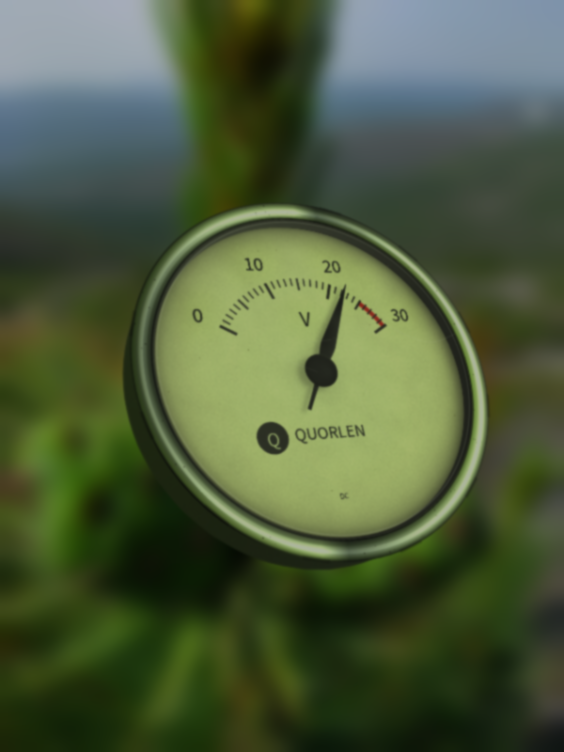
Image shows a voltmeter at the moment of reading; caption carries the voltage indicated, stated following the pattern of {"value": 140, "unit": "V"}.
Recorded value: {"value": 22, "unit": "V"}
